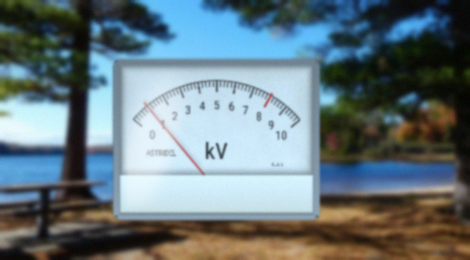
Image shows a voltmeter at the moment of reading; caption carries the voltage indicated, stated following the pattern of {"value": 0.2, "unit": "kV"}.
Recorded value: {"value": 1, "unit": "kV"}
